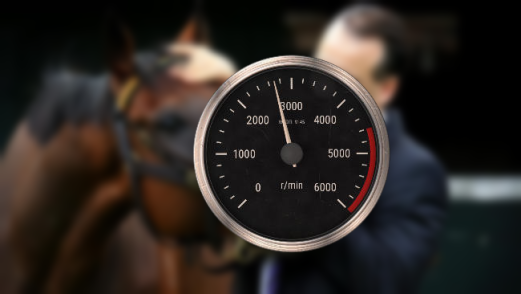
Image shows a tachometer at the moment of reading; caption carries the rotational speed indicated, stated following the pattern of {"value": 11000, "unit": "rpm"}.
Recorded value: {"value": 2700, "unit": "rpm"}
